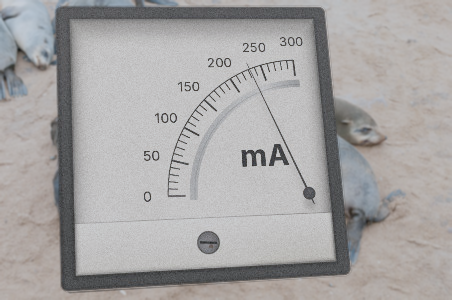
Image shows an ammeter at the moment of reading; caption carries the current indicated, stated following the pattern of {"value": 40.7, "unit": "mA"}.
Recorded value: {"value": 230, "unit": "mA"}
